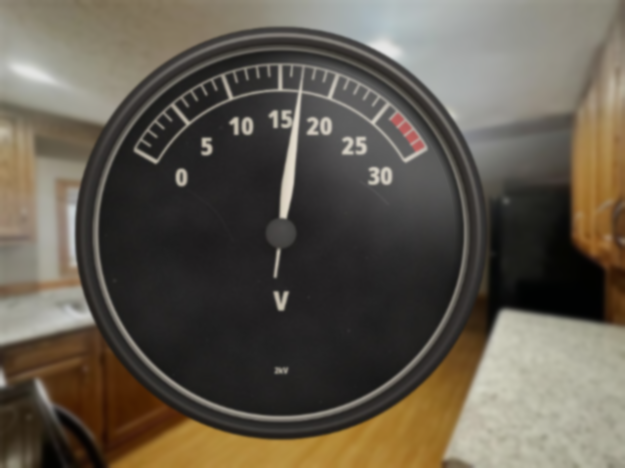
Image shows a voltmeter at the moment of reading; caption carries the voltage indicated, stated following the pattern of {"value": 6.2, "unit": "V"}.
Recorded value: {"value": 17, "unit": "V"}
